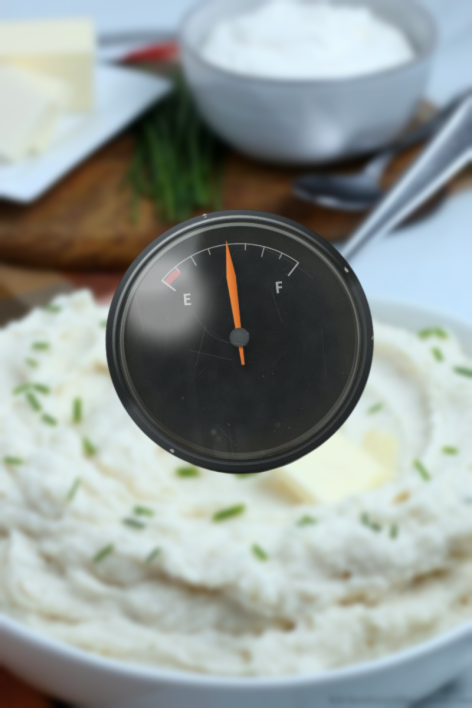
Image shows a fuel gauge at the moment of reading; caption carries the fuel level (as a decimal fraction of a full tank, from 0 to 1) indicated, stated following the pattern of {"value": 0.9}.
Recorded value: {"value": 0.5}
